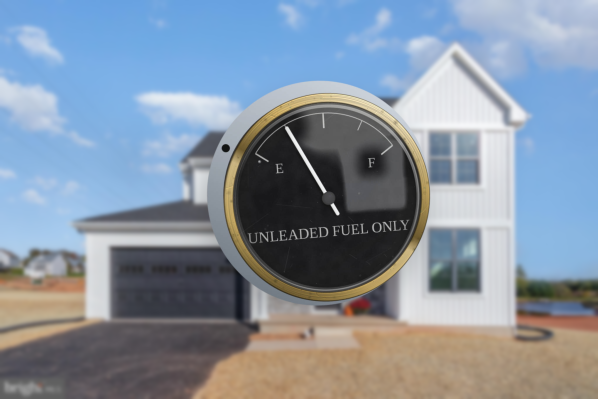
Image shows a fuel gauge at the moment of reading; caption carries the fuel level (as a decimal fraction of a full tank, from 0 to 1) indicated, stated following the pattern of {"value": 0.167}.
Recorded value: {"value": 0.25}
